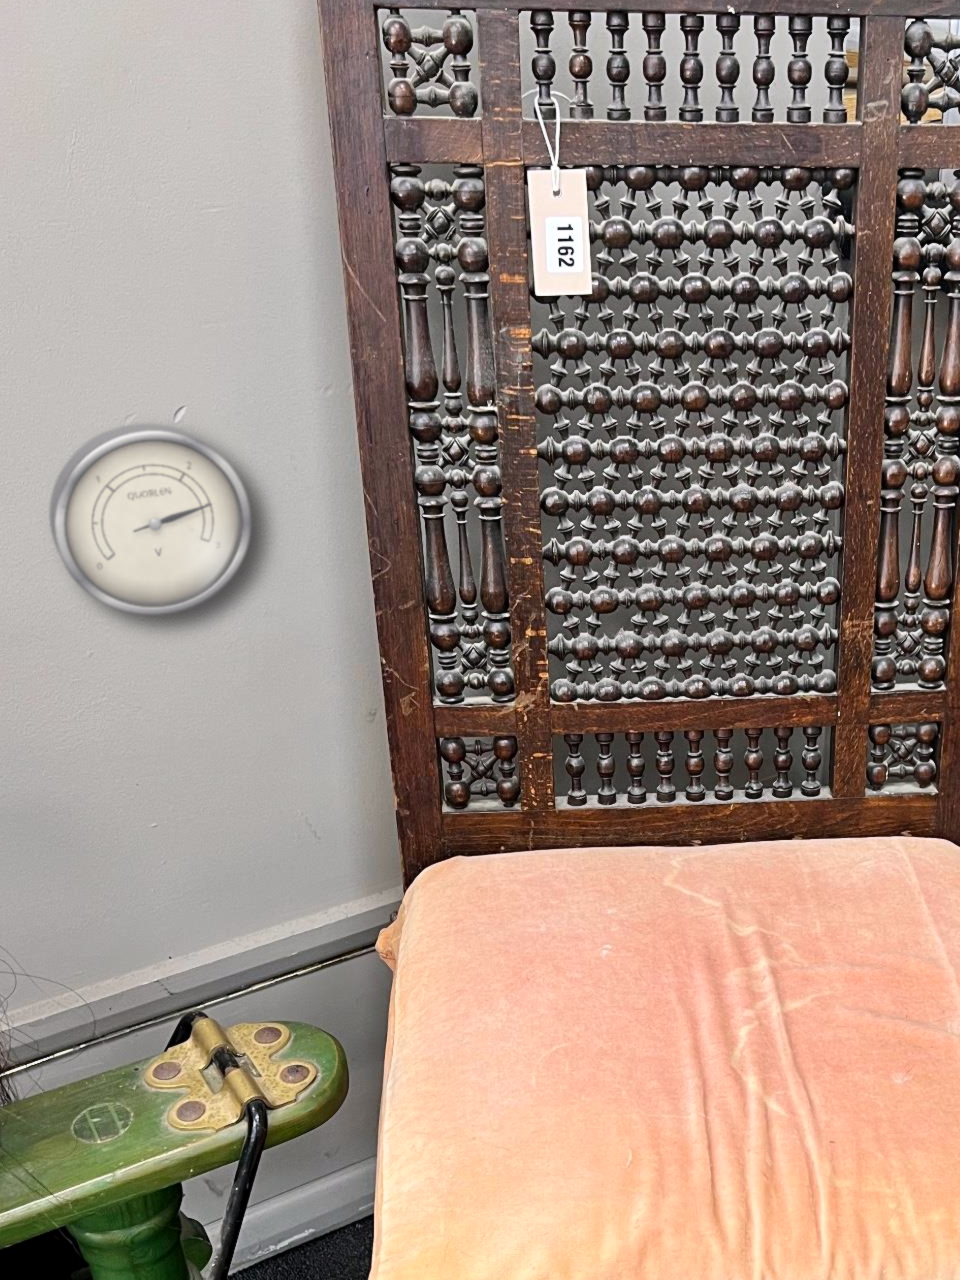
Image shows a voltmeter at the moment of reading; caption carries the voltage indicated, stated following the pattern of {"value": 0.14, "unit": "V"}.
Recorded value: {"value": 2.5, "unit": "V"}
